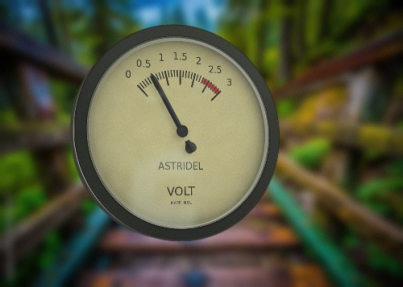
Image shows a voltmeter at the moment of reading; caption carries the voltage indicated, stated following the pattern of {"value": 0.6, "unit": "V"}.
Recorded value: {"value": 0.5, "unit": "V"}
